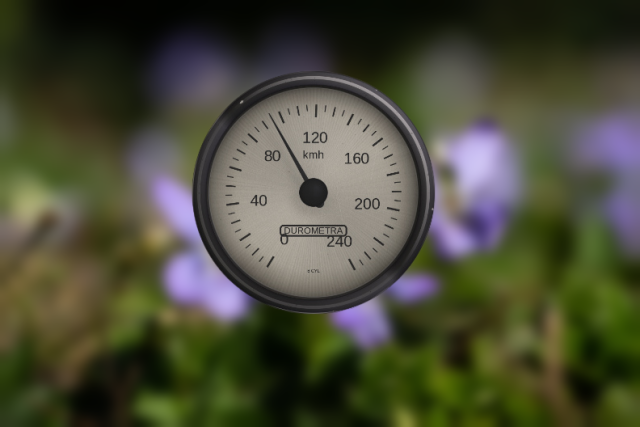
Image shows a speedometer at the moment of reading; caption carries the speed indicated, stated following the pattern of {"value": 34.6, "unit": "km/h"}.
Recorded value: {"value": 95, "unit": "km/h"}
